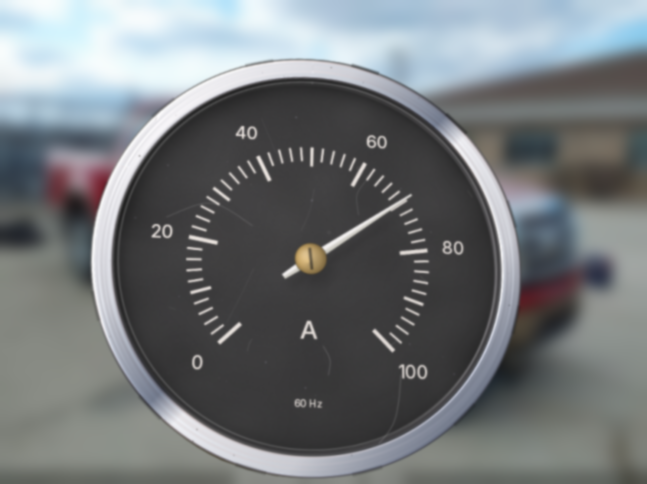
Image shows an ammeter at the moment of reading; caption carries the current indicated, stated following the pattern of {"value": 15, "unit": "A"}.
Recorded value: {"value": 70, "unit": "A"}
